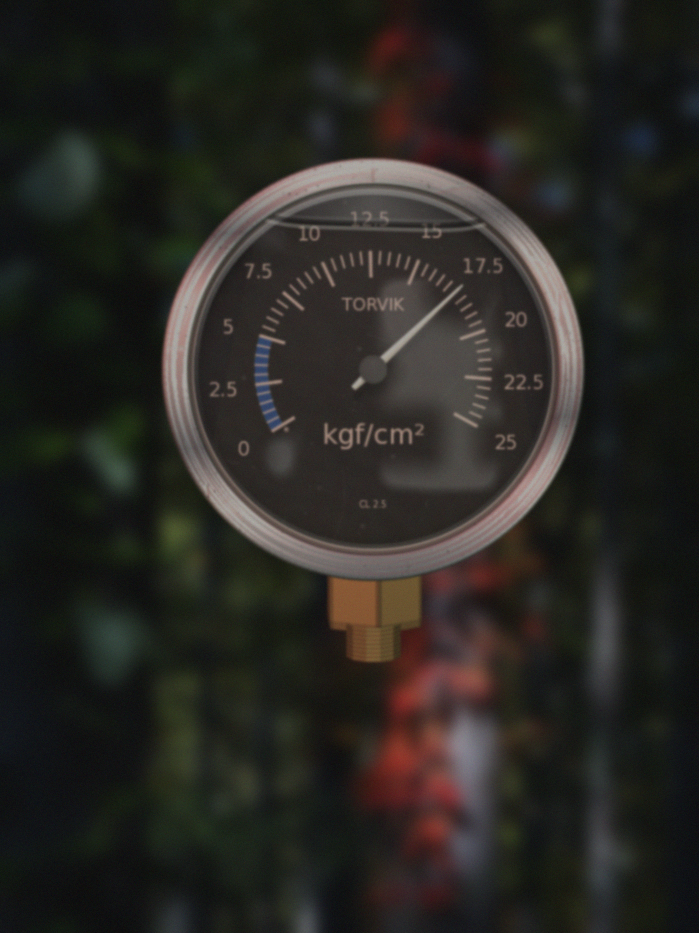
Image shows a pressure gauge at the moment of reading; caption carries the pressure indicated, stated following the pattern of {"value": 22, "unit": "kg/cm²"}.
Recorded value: {"value": 17.5, "unit": "kg/cm²"}
